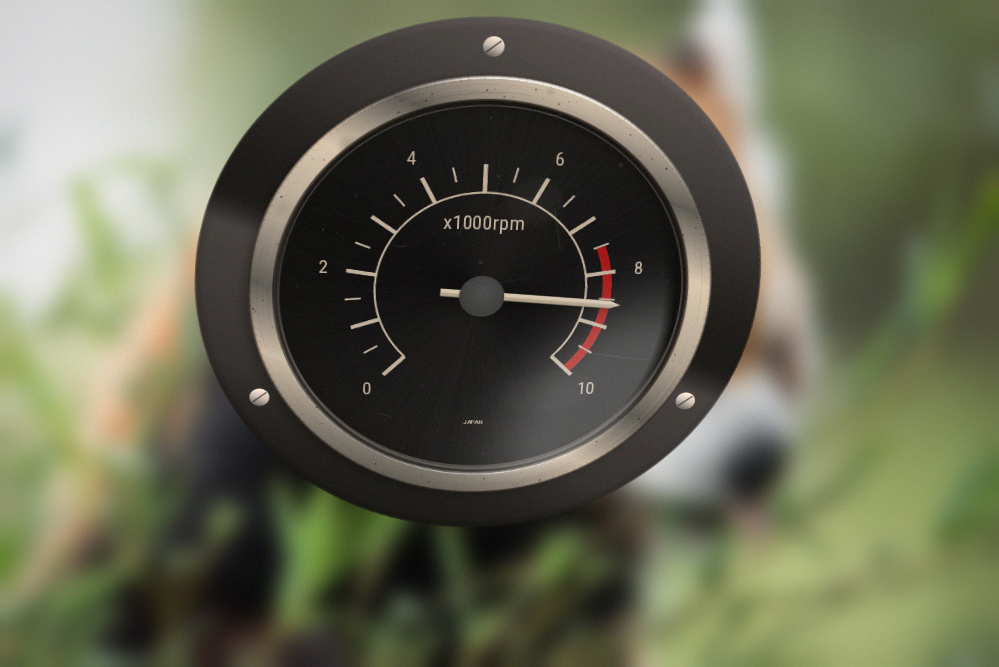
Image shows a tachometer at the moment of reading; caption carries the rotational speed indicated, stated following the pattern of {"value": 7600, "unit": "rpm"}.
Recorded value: {"value": 8500, "unit": "rpm"}
